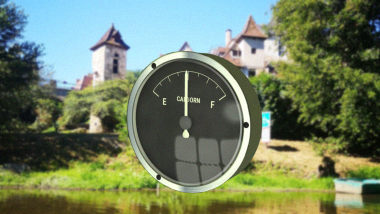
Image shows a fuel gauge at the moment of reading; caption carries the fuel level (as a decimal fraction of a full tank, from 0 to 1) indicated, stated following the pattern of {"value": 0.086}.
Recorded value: {"value": 0.5}
